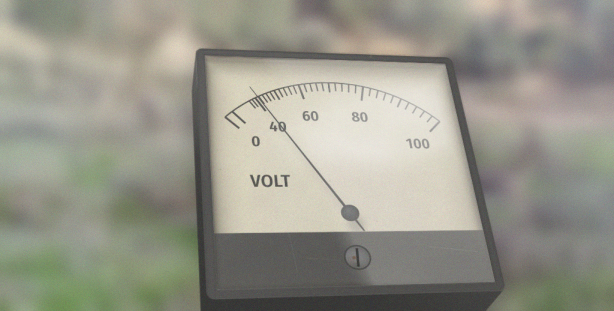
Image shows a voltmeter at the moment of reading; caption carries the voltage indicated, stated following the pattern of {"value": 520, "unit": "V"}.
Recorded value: {"value": 40, "unit": "V"}
